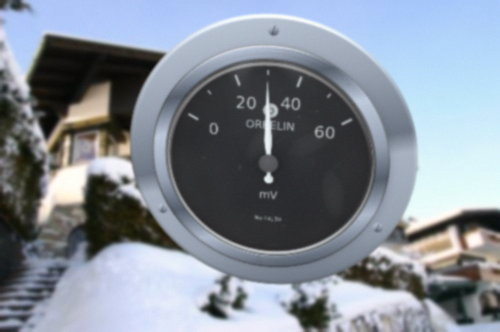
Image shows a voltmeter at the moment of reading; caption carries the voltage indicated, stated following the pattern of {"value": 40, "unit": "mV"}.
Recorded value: {"value": 30, "unit": "mV"}
